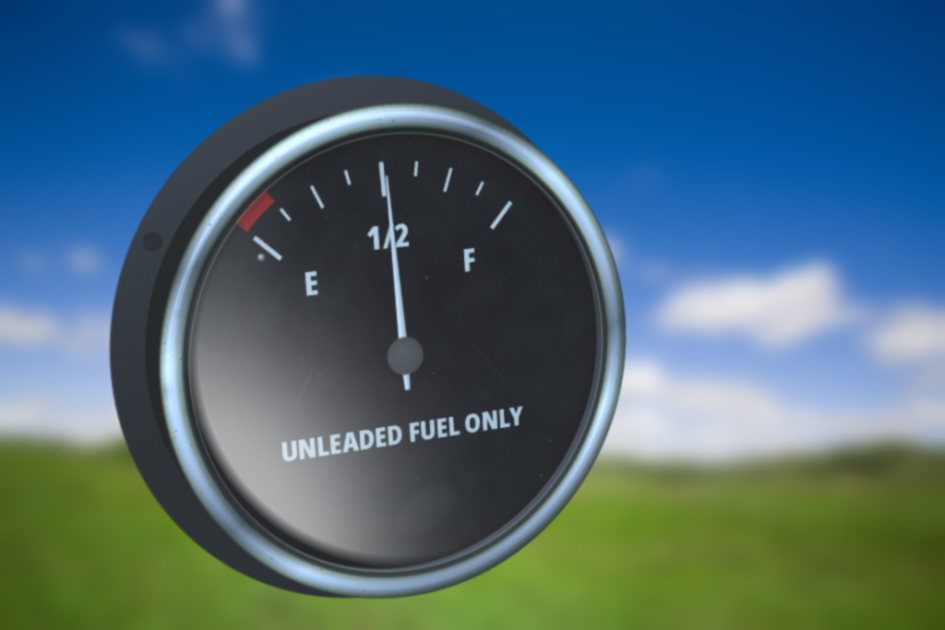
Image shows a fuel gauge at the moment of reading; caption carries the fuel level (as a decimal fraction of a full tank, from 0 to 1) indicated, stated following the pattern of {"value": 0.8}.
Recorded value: {"value": 0.5}
